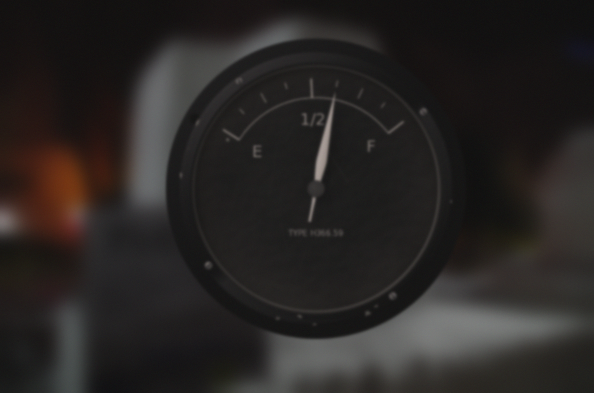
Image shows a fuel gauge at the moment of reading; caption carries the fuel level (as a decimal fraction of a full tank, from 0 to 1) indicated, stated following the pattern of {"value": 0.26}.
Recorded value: {"value": 0.625}
